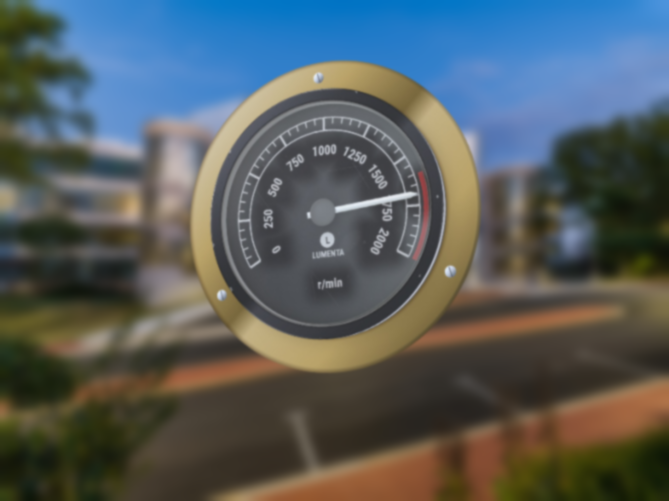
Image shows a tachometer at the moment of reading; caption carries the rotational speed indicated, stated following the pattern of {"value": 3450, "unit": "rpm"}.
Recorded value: {"value": 1700, "unit": "rpm"}
